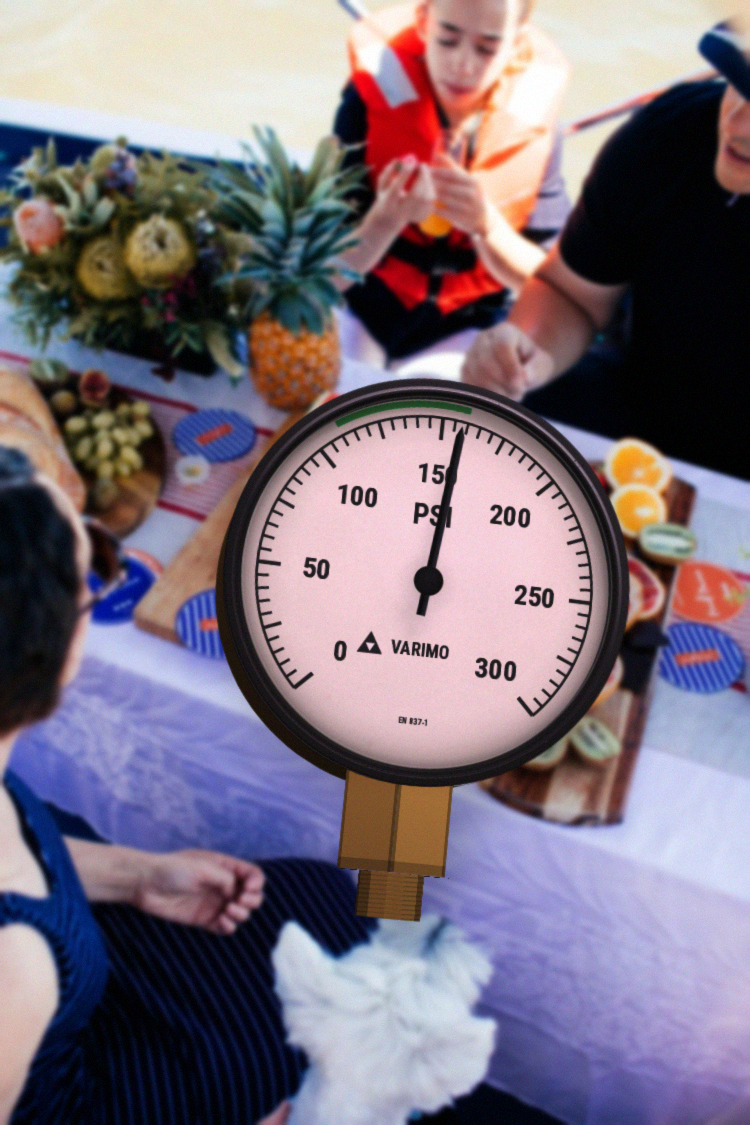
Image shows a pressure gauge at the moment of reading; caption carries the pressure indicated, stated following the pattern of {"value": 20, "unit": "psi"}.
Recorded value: {"value": 157.5, "unit": "psi"}
